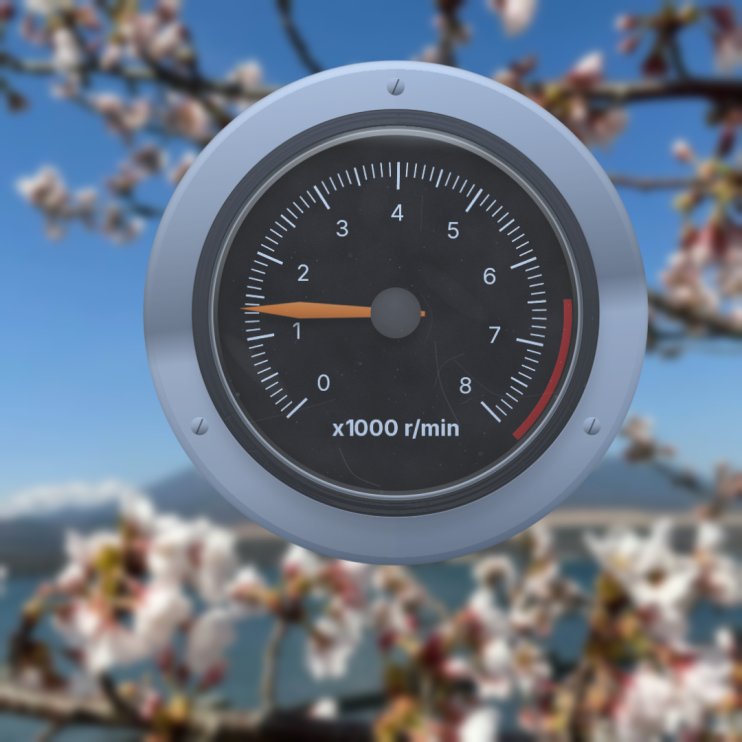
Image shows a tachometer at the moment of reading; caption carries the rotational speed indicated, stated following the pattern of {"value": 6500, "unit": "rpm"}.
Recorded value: {"value": 1350, "unit": "rpm"}
